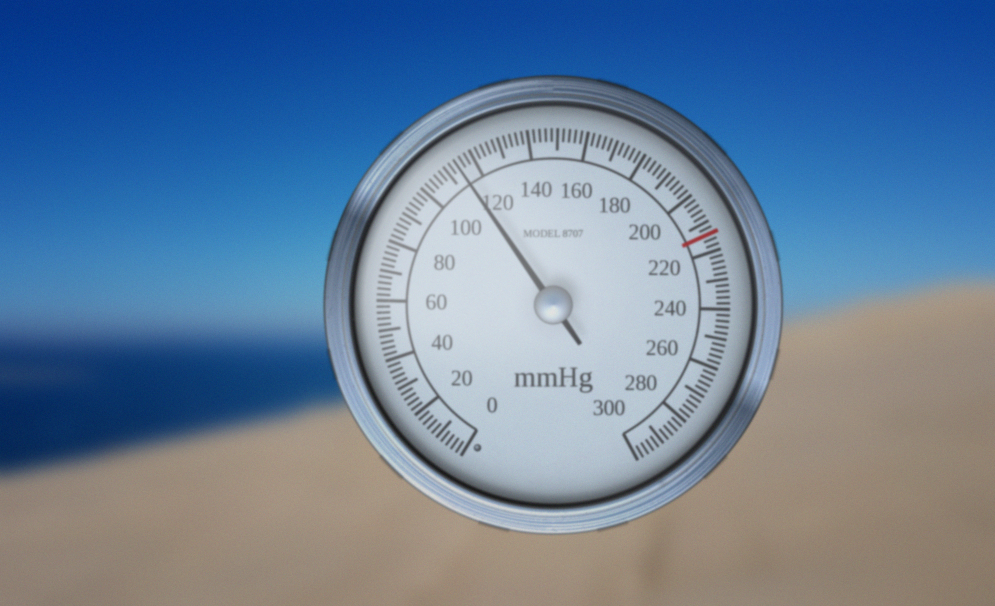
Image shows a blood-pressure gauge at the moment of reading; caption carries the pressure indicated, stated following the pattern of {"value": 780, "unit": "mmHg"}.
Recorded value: {"value": 114, "unit": "mmHg"}
